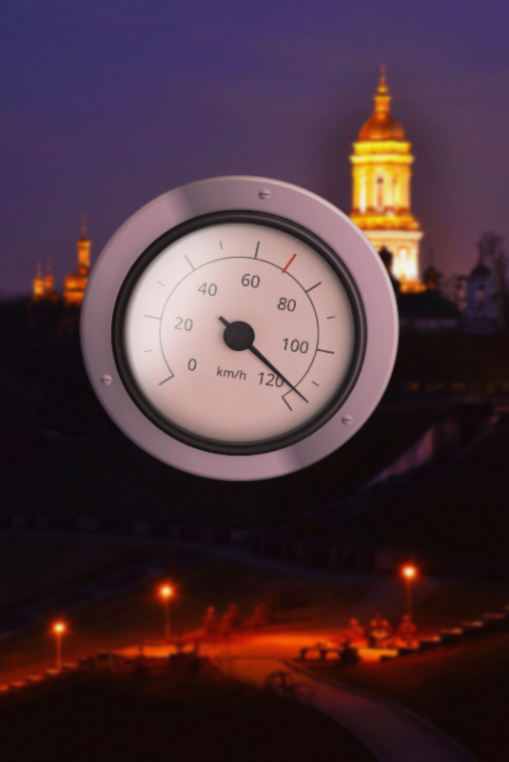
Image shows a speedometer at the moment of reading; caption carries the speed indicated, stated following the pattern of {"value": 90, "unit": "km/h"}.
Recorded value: {"value": 115, "unit": "km/h"}
